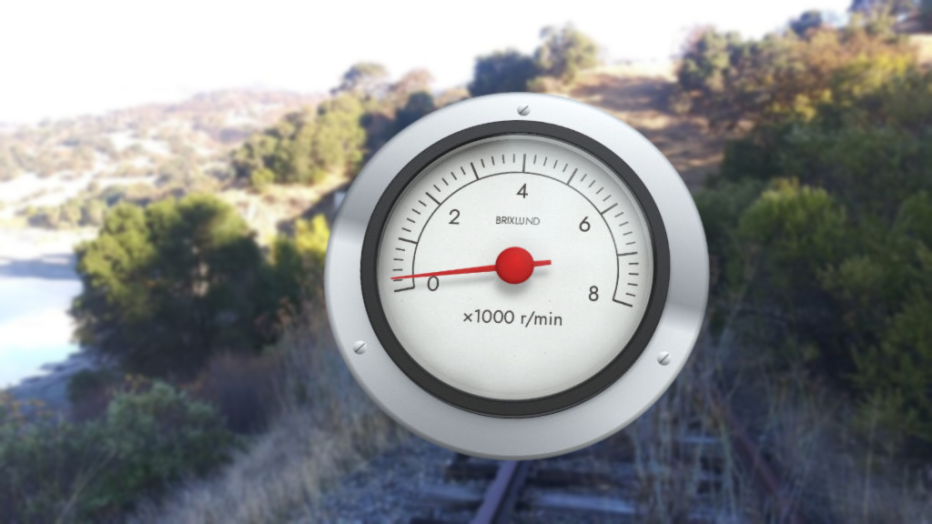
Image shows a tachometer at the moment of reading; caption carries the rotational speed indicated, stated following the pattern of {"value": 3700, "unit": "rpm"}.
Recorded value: {"value": 200, "unit": "rpm"}
